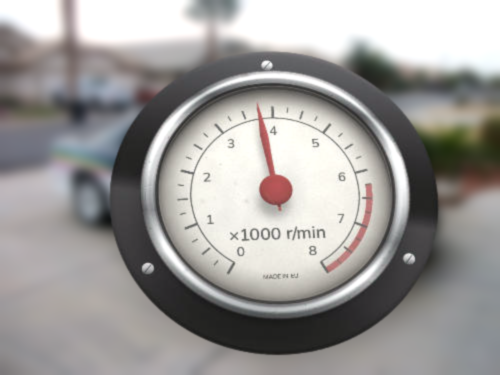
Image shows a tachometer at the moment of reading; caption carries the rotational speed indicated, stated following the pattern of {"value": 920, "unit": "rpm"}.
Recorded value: {"value": 3750, "unit": "rpm"}
